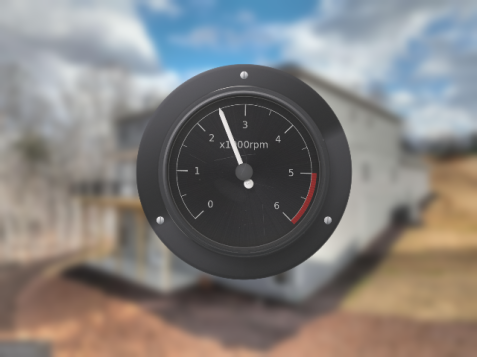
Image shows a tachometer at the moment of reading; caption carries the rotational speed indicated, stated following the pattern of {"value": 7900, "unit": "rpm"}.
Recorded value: {"value": 2500, "unit": "rpm"}
